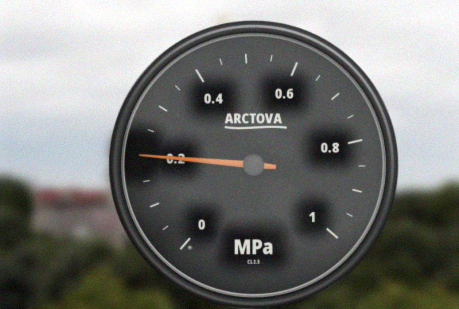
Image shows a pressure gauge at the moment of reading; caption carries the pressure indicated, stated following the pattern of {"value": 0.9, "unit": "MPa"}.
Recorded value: {"value": 0.2, "unit": "MPa"}
